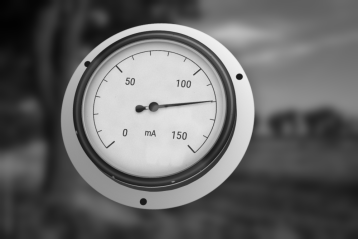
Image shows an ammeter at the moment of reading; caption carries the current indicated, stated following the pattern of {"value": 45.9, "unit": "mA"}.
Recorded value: {"value": 120, "unit": "mA"}
